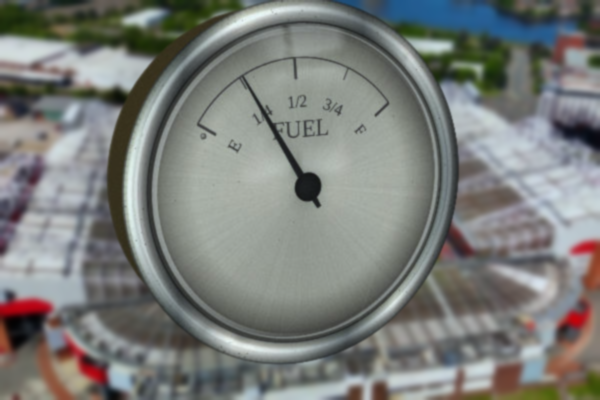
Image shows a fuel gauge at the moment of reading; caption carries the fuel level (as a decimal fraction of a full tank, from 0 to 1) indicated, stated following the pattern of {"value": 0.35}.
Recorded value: {"value": 0.25}
